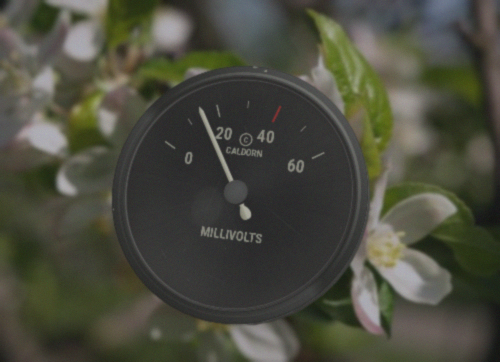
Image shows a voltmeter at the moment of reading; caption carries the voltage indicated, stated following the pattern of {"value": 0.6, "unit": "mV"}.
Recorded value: {"value": 15, "unit": "mV"}
